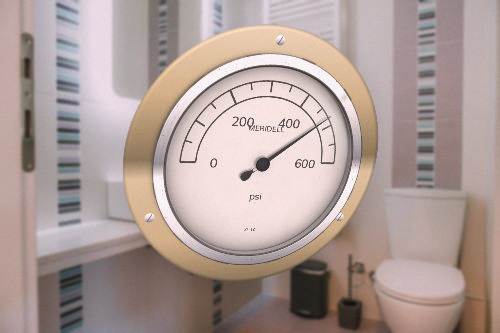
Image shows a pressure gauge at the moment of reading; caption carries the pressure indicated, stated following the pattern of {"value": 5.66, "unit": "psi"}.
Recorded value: {"value": 475, "unit": "psi"}
